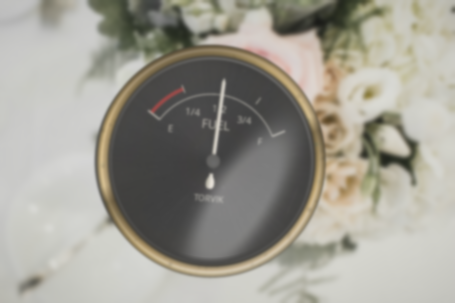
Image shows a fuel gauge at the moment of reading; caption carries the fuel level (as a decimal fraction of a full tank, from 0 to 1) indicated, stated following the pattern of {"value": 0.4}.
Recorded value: {"value": 0.5}
